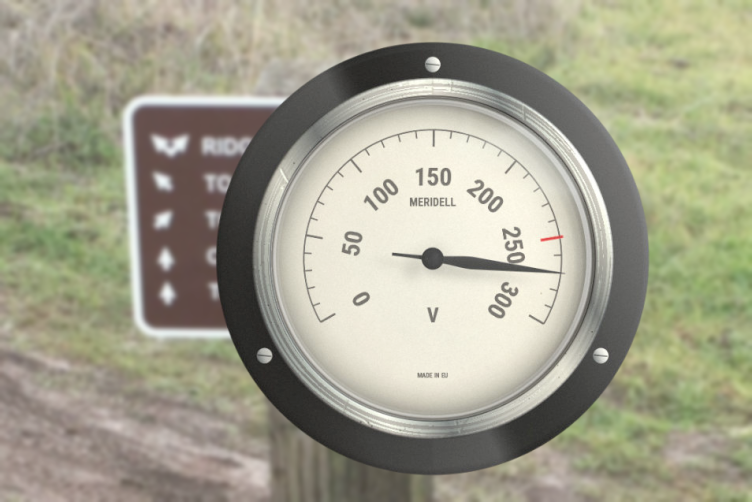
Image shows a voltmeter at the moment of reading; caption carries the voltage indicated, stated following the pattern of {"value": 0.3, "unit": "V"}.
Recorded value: {"value": 270, "unit": "V"}
